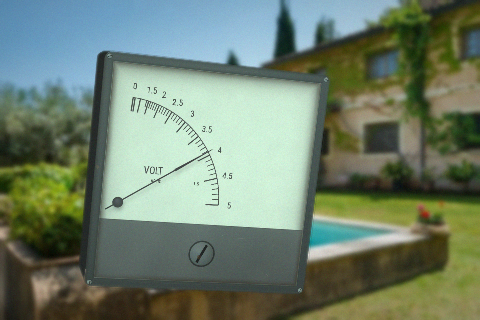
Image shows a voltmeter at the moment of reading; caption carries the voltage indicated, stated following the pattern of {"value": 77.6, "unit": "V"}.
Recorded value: {"value": 3.9, "unit": "V"}
